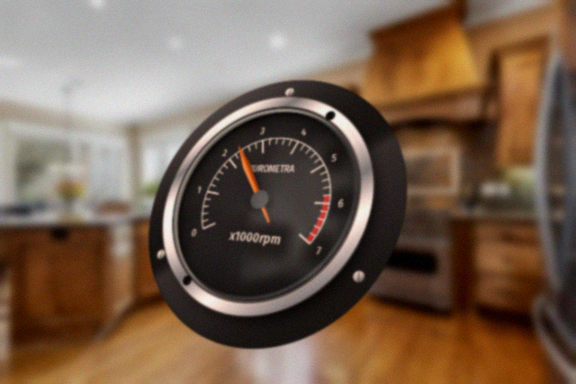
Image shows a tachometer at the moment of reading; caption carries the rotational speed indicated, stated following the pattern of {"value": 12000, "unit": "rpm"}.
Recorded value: {"value": 2400, "unit": "rpm"}
